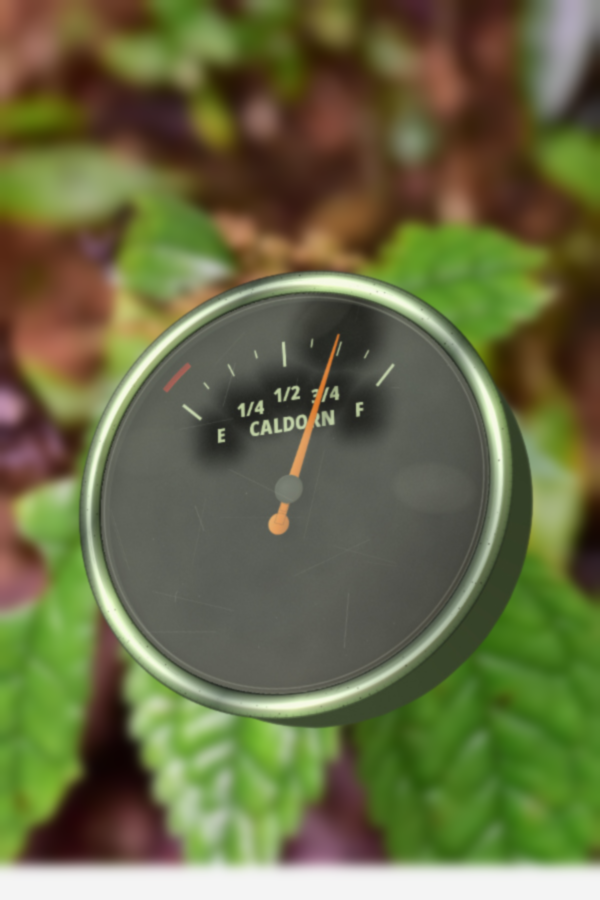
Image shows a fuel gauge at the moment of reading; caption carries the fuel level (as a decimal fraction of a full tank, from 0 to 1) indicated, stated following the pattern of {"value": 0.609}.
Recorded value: {"value": 0.75}
